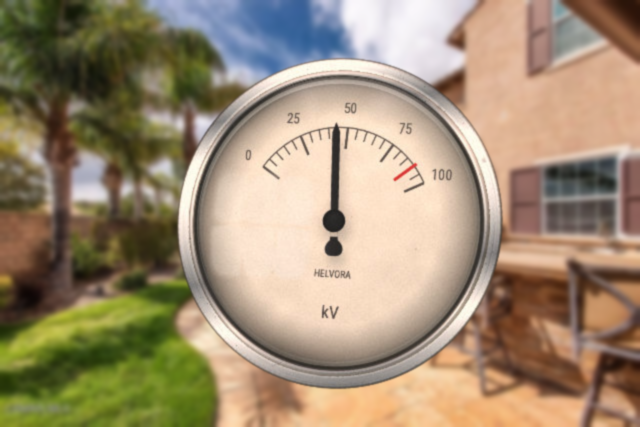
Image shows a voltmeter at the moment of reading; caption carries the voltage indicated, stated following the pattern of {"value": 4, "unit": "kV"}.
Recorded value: {"value": 45, "unit": "kV"}
